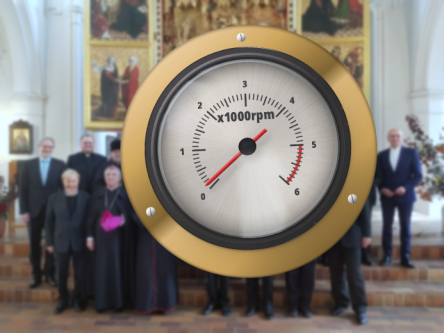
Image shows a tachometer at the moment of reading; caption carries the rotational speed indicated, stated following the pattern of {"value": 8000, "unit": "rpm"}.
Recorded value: {"value": 100, "unit": "rpm"}
